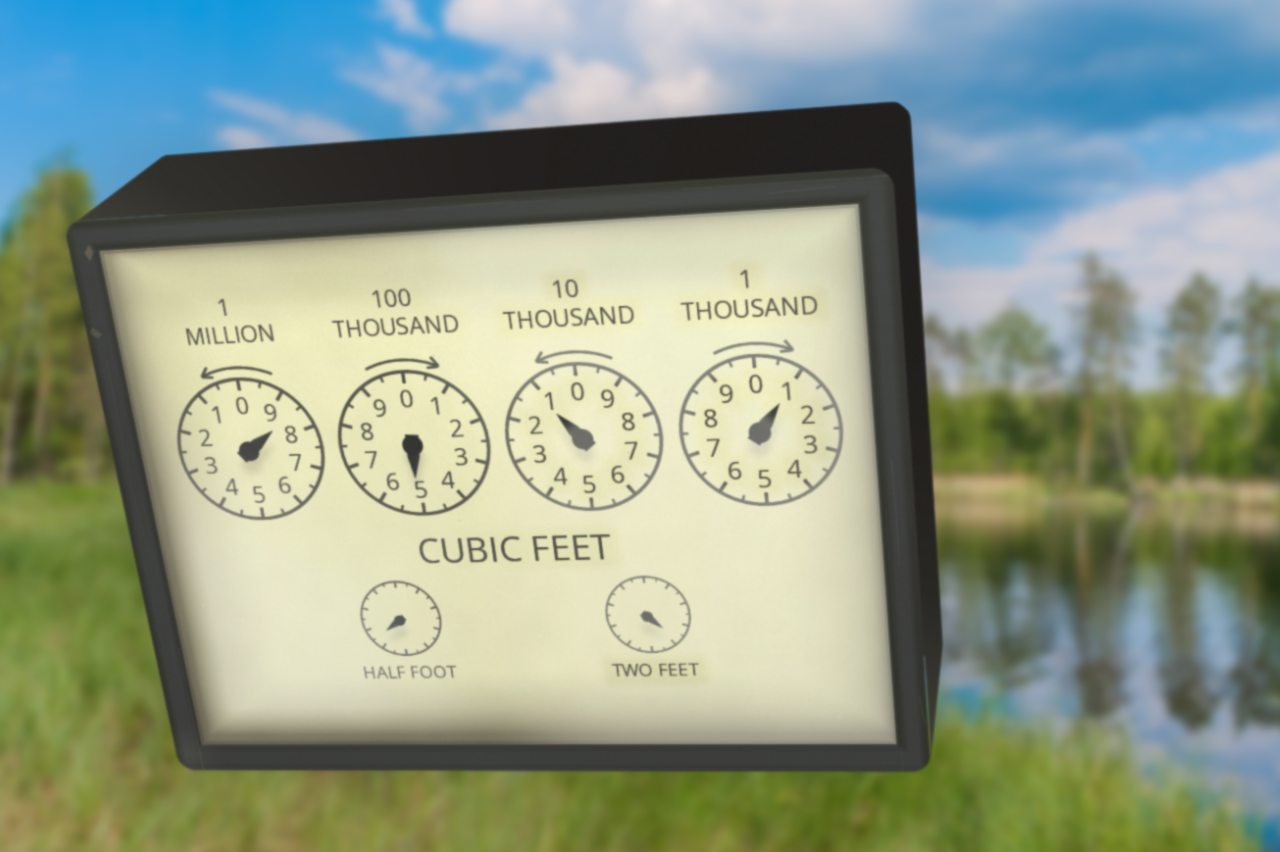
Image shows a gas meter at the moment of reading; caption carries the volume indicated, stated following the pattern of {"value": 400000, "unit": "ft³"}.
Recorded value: {"value": 851100, "unit": "ft³"}
